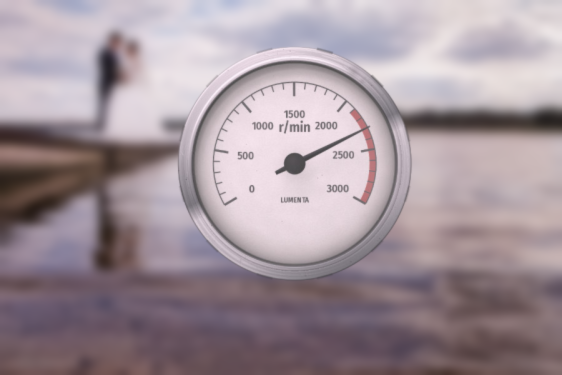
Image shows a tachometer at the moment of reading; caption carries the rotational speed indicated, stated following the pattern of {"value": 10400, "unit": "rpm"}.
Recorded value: {"value": 2300, "unit": "rpm"}
